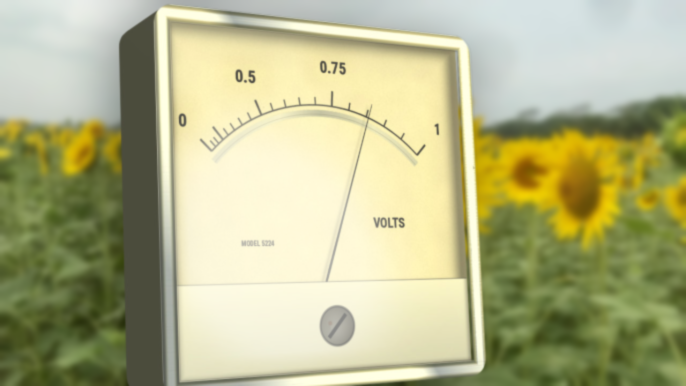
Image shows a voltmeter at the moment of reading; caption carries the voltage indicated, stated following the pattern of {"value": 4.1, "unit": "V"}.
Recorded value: {"value": 0.85, "unit": "V"}
